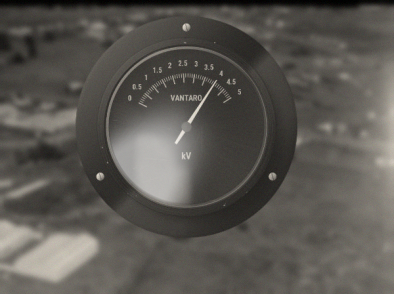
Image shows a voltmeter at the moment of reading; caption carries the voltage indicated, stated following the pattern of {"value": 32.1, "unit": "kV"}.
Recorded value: {"value": 4, "unit": "kV"}
